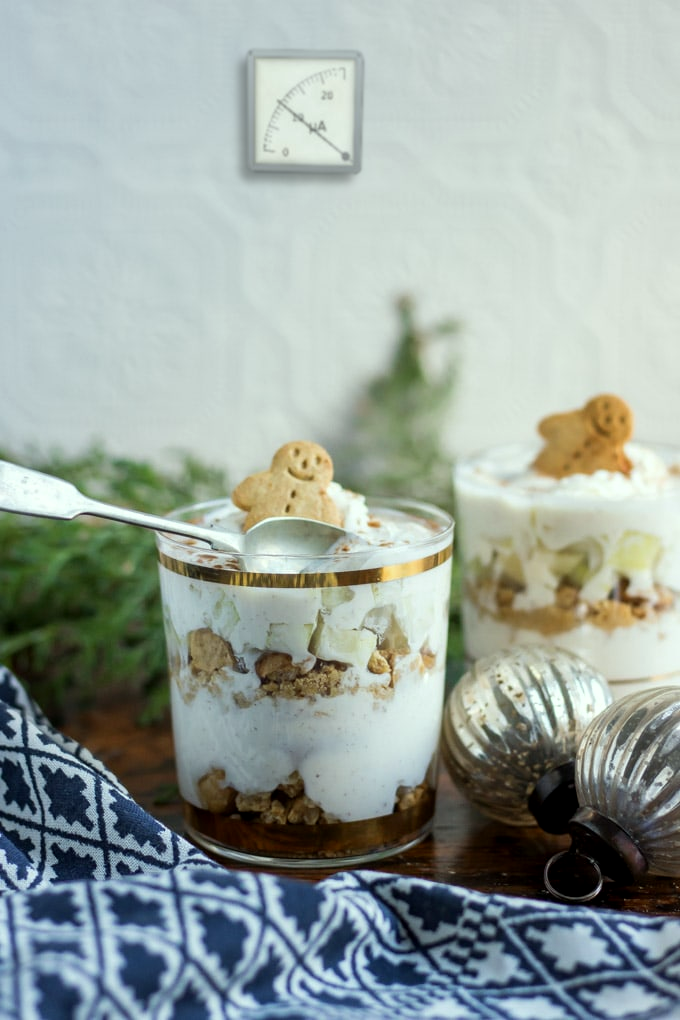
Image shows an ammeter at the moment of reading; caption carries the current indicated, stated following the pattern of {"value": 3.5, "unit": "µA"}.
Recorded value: {"value": 10, "unit": "µA"}
